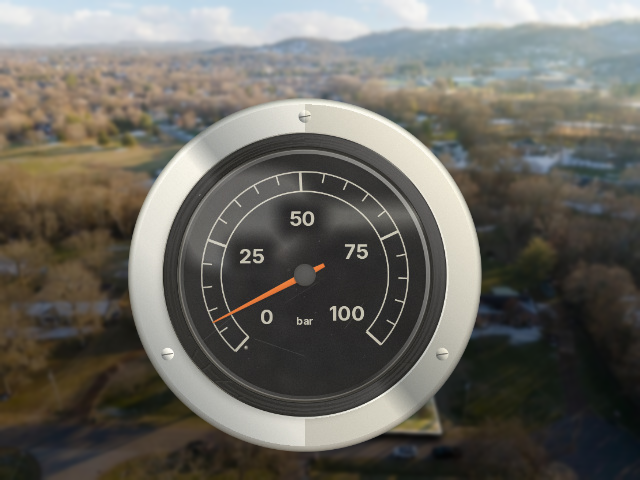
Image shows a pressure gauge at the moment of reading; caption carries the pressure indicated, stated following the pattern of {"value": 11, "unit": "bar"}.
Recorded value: {"value": 7.5, "unit": "bar"}
